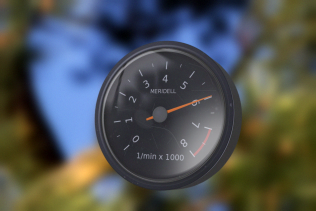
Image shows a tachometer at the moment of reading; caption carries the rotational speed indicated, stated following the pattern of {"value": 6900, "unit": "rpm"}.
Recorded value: {"value": 6000, "unit": "rpm"}
